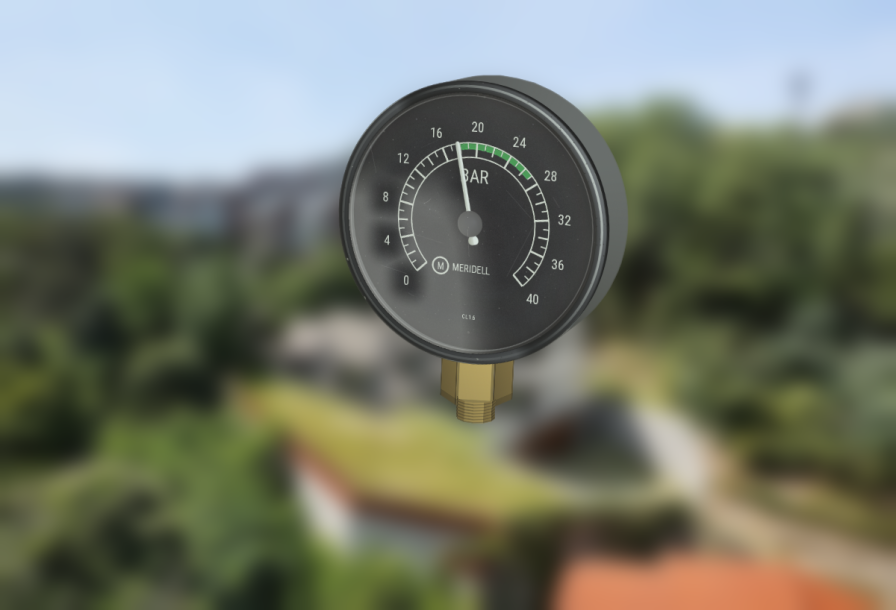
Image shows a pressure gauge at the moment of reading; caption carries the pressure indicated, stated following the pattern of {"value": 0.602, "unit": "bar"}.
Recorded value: {"value": 18, "unit": "bar"}
